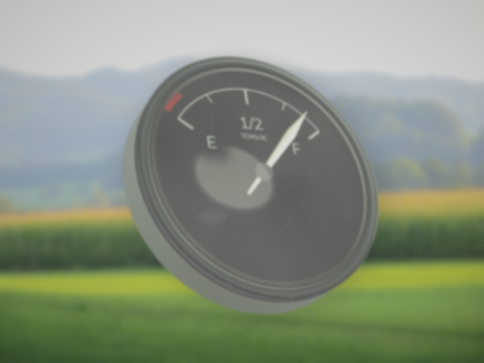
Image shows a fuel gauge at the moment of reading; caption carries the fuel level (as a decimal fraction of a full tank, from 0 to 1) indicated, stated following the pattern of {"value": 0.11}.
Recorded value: {"value": 0.875}
